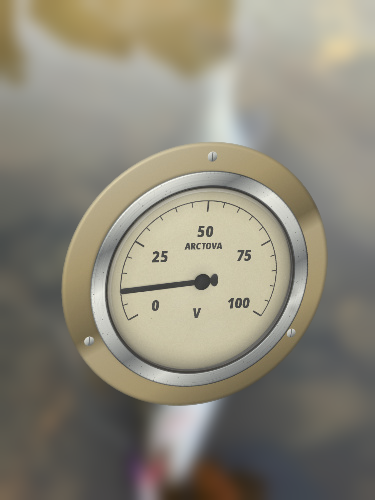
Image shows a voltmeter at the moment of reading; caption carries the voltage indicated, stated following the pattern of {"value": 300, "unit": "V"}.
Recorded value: {"value": 10, "unit": "V"}
